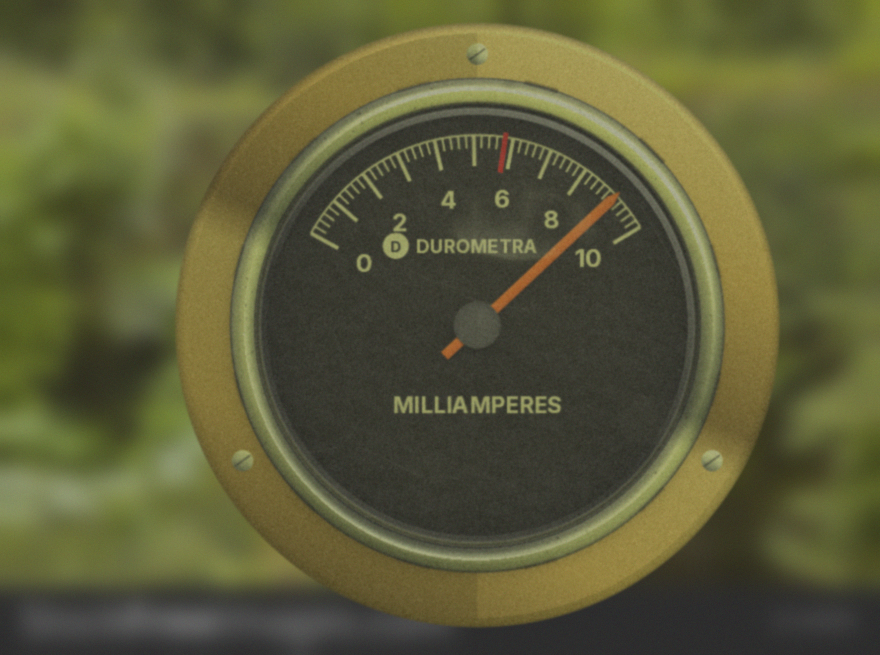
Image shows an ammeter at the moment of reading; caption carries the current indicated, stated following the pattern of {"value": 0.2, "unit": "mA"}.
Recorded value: {"value": 9, "unit": "mA"}
